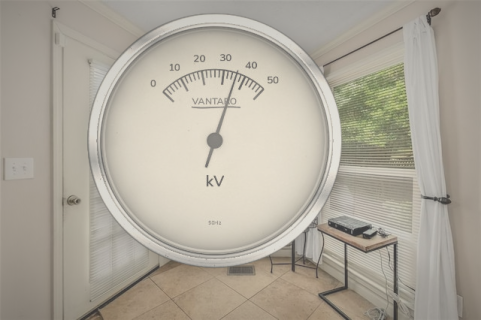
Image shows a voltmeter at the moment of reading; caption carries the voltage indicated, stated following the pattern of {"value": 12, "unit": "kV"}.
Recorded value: {"value": 36, "unit": "kV"}
